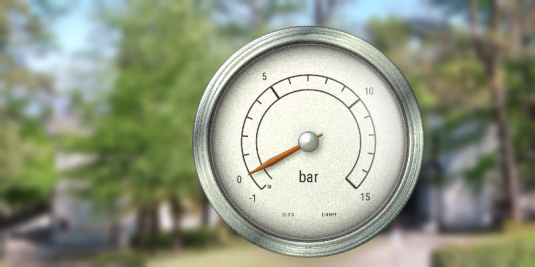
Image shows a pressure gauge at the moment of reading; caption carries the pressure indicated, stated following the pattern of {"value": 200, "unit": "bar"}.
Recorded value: {"value": 0, "unit": "bar"}
